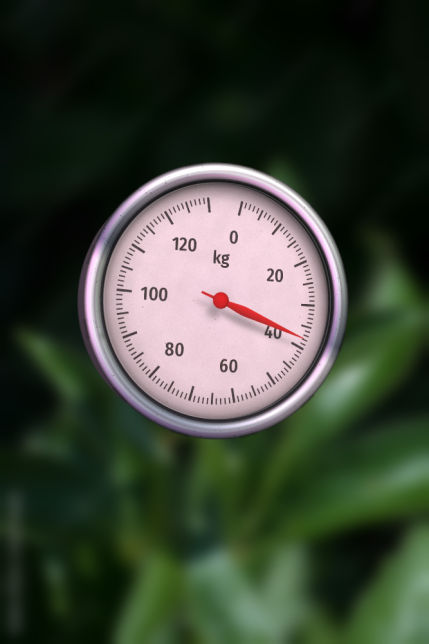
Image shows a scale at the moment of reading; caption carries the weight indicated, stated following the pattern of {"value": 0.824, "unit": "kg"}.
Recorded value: {"value": 38, "unit": "kg"}
